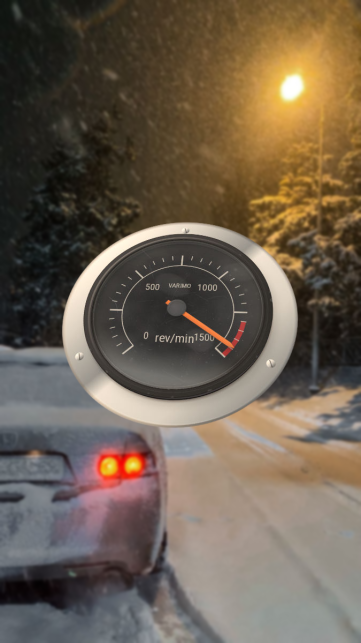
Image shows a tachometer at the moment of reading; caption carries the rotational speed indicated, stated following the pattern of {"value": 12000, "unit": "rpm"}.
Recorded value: {"value": 1450, "unit": "rpm"}
